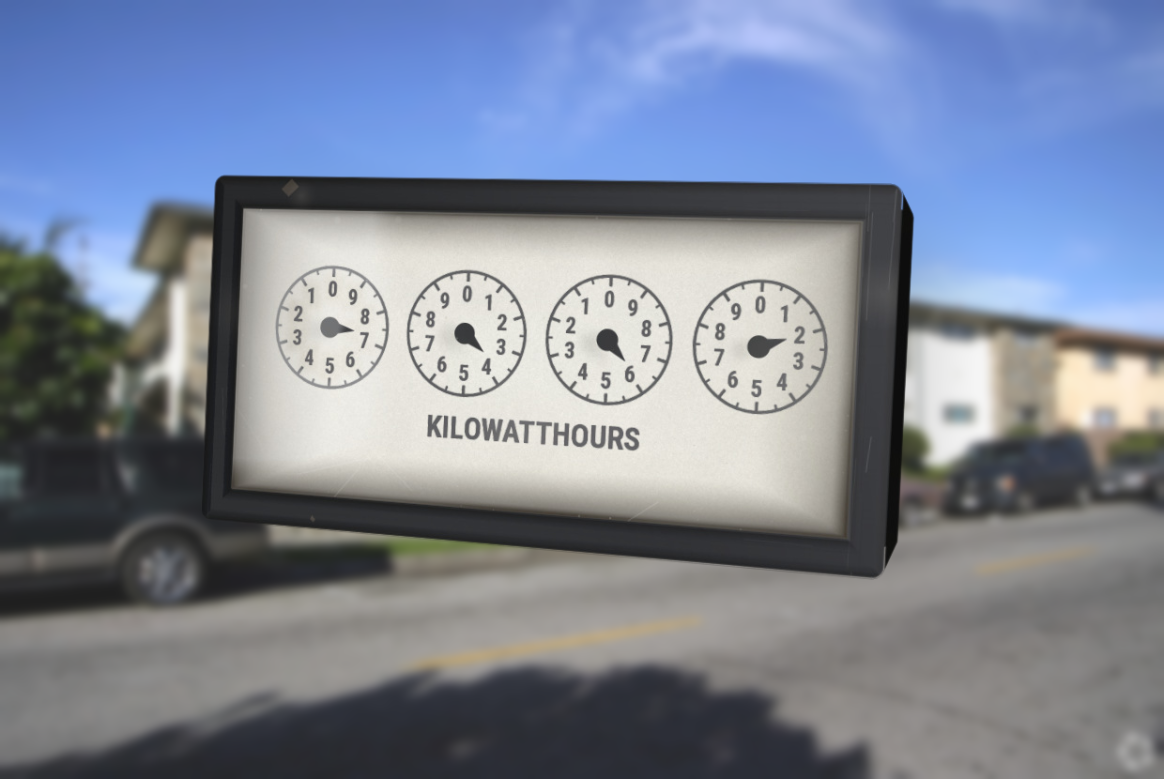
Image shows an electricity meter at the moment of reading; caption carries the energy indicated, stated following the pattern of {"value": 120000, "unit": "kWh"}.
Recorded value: {"value": 7362, "unit": "kWh"}
